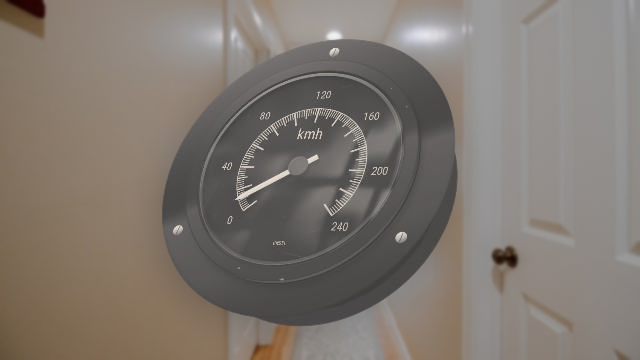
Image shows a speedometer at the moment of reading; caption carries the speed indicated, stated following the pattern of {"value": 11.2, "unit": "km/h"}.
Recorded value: {"value": 10, "unit": "km/h"}
